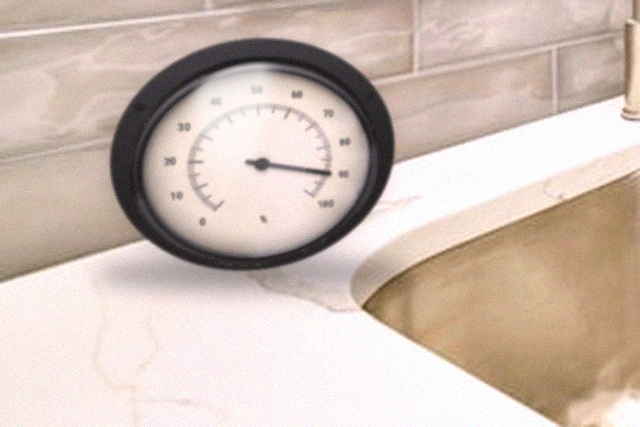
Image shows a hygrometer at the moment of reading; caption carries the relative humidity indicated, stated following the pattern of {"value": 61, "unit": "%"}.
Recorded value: {"value": 90, "unit": "%"}
